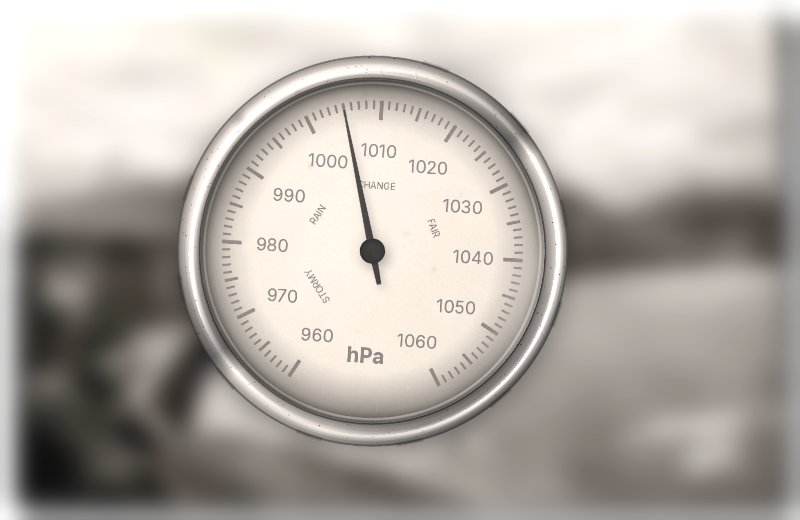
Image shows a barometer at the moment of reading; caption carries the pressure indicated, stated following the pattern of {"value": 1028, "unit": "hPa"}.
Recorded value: {"value": 1005, "unit": "hPa"}
